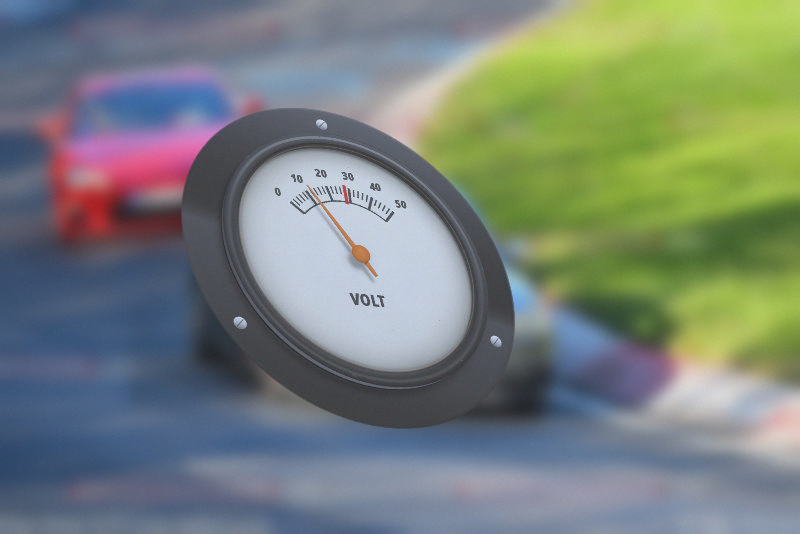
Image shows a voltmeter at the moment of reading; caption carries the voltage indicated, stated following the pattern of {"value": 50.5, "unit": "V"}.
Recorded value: {"value": 10, "unit": "V"}
